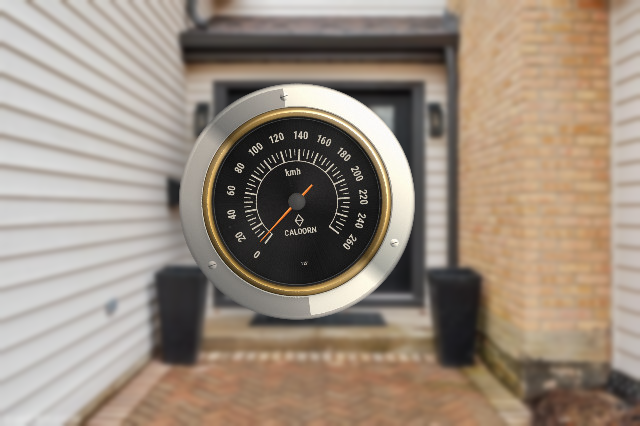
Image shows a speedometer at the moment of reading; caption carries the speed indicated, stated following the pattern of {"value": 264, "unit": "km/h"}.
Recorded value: {"value": 5, "unit": "km/h"}
